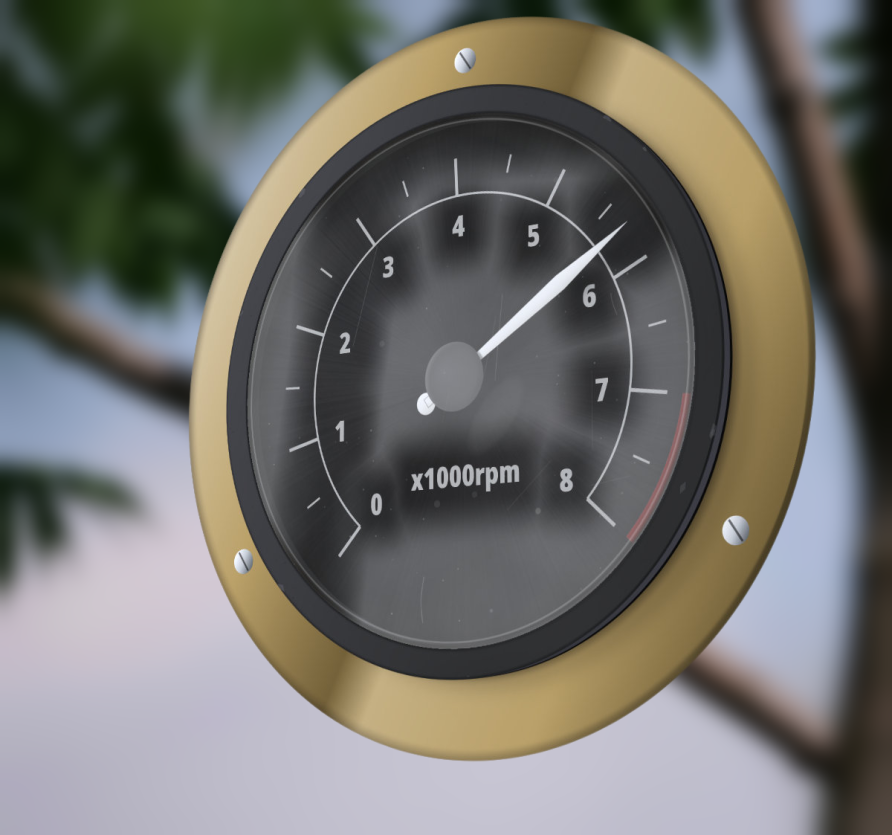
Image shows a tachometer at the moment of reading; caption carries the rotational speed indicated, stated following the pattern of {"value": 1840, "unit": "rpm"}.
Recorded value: {"value": 5750, "unit": "rpm"}
